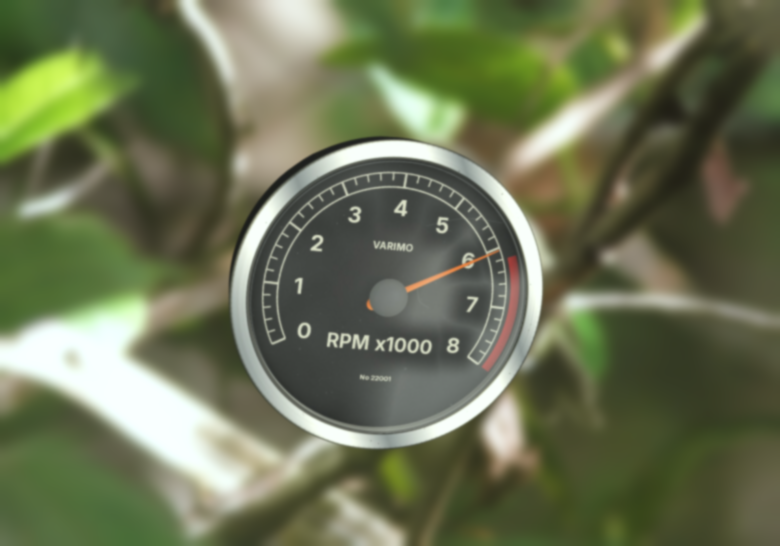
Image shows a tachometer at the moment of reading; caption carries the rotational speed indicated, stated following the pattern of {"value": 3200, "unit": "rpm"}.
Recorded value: {"value": 6000, "unit": "rpm"}
